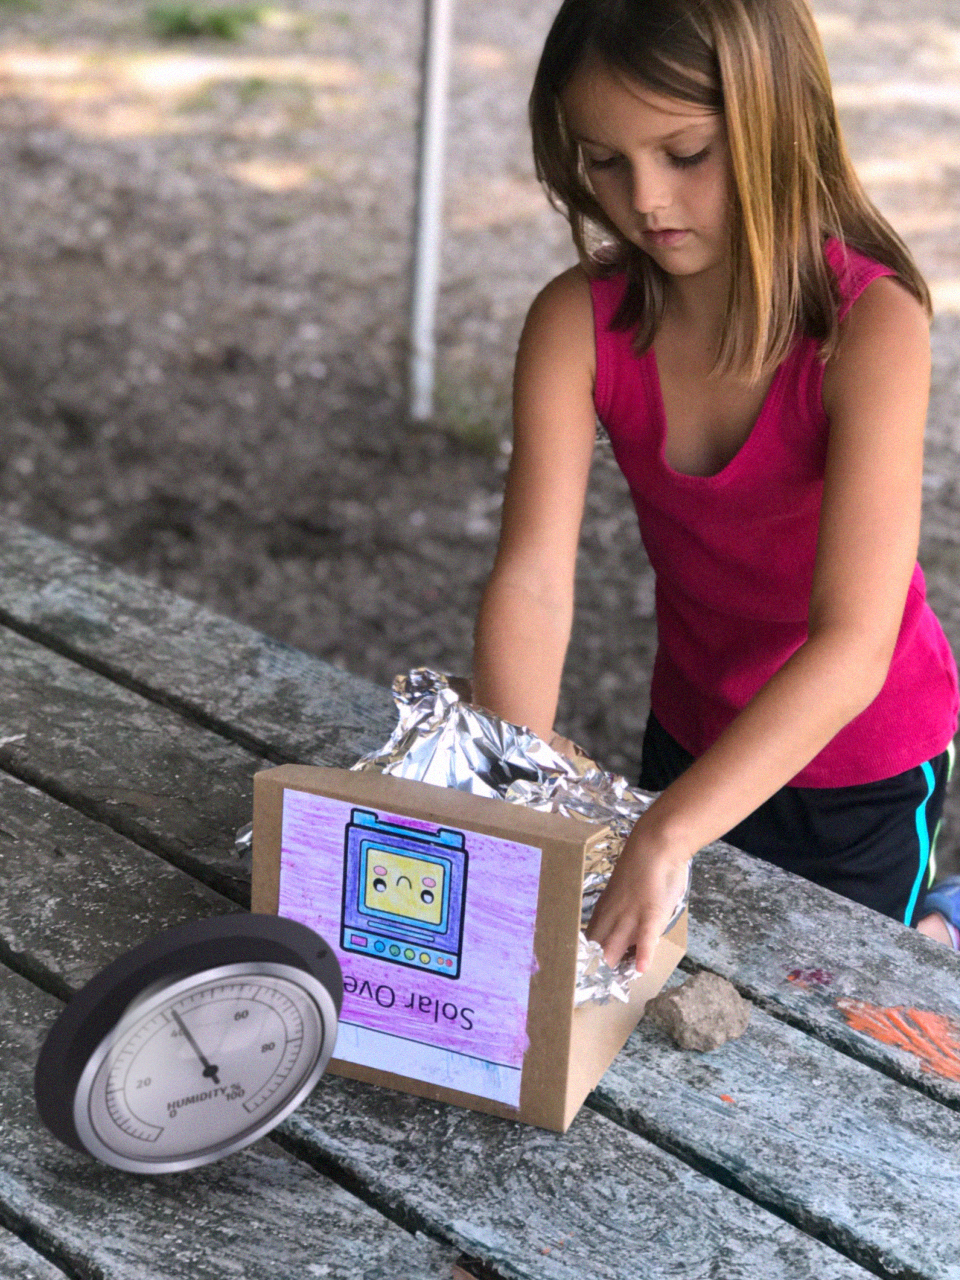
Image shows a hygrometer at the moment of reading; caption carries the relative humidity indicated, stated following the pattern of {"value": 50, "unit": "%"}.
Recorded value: {"value": 42, "unit": "%"}
